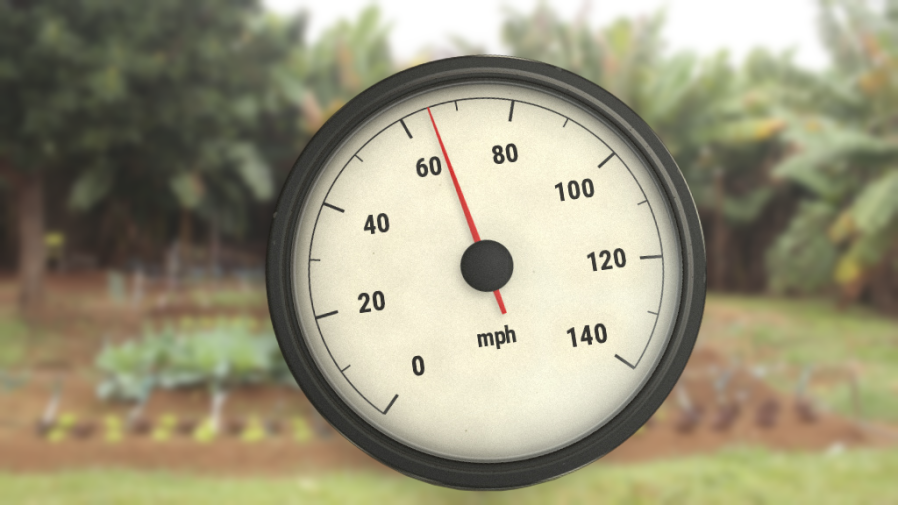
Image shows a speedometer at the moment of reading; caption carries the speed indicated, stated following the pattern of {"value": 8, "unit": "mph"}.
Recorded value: {"value": 65, "unit": "mph"}
